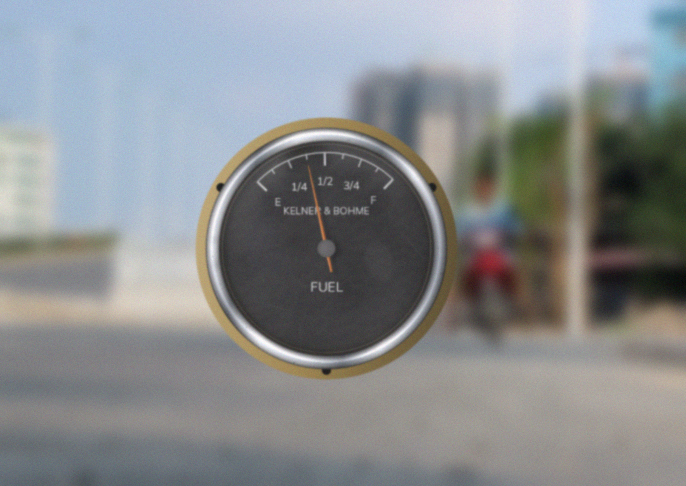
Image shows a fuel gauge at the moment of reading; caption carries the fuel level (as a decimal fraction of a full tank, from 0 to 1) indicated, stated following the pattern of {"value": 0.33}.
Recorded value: {"value": 0.375}
